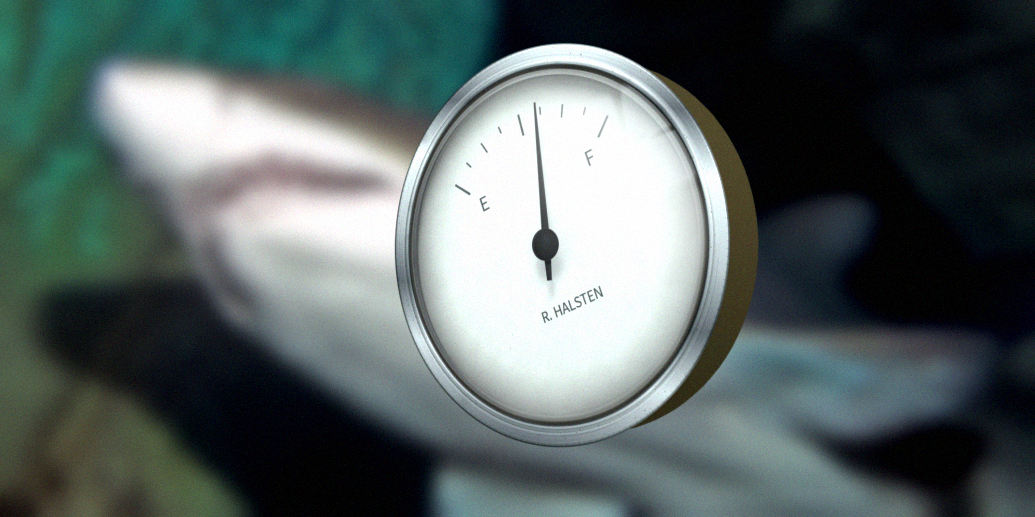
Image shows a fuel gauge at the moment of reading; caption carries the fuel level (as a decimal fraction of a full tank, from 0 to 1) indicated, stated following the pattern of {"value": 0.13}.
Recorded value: {"value": 0.625}
